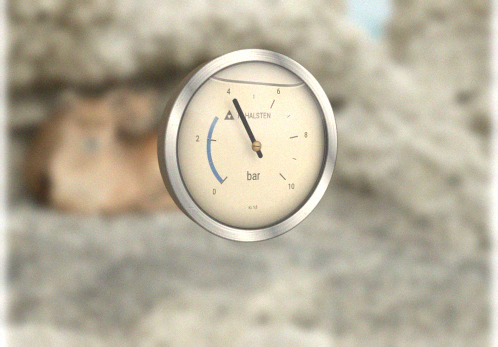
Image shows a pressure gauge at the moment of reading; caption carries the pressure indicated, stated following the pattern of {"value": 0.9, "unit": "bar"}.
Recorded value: {"value": 4, "unit": "bar"}
